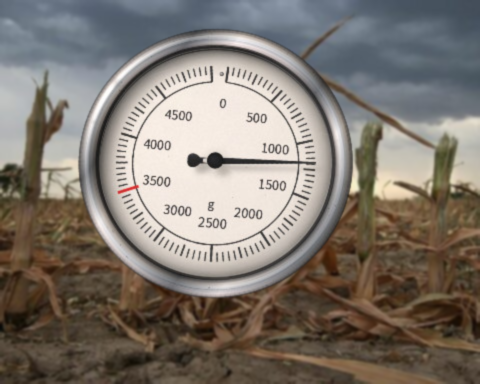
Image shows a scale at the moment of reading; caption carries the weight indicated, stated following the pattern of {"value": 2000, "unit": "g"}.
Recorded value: {"value": 1200, "unit": "g"}
